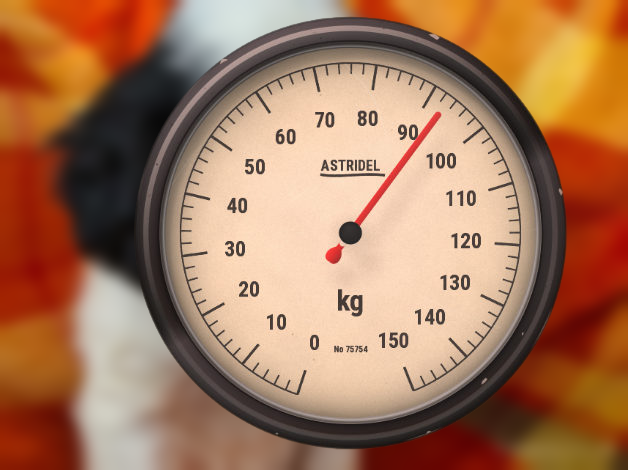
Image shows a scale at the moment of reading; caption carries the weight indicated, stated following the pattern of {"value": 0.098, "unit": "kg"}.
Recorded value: {"value": 93, "unit": "kg"}
